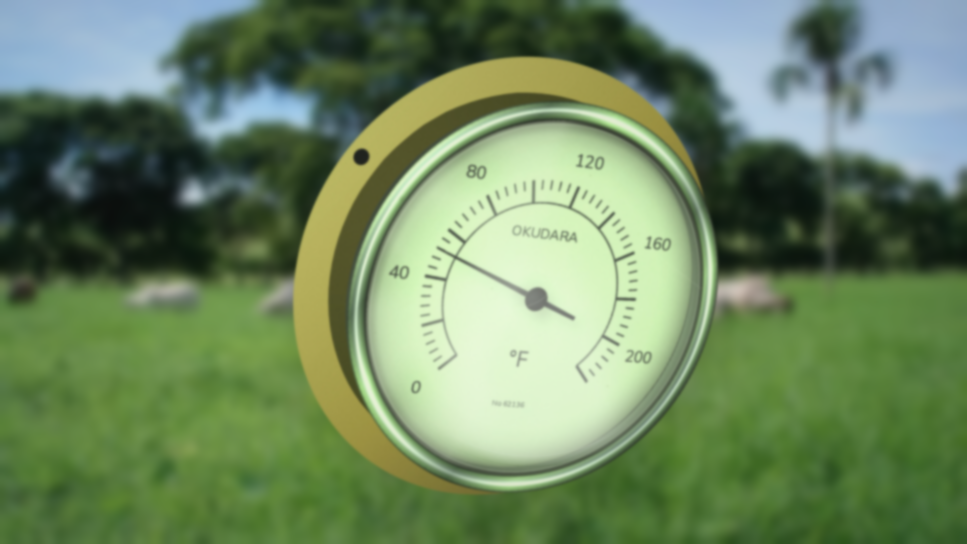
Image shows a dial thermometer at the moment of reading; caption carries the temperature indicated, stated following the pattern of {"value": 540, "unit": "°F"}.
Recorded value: {"value": 52, "unit": "°F"}
